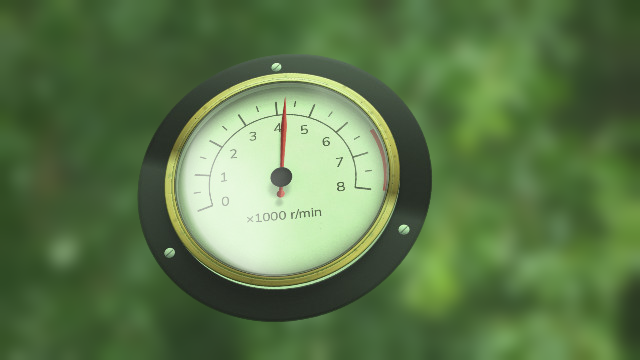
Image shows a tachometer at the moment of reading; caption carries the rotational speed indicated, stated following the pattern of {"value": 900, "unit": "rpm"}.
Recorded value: {"value": 4250, "unit": "rpm"}
